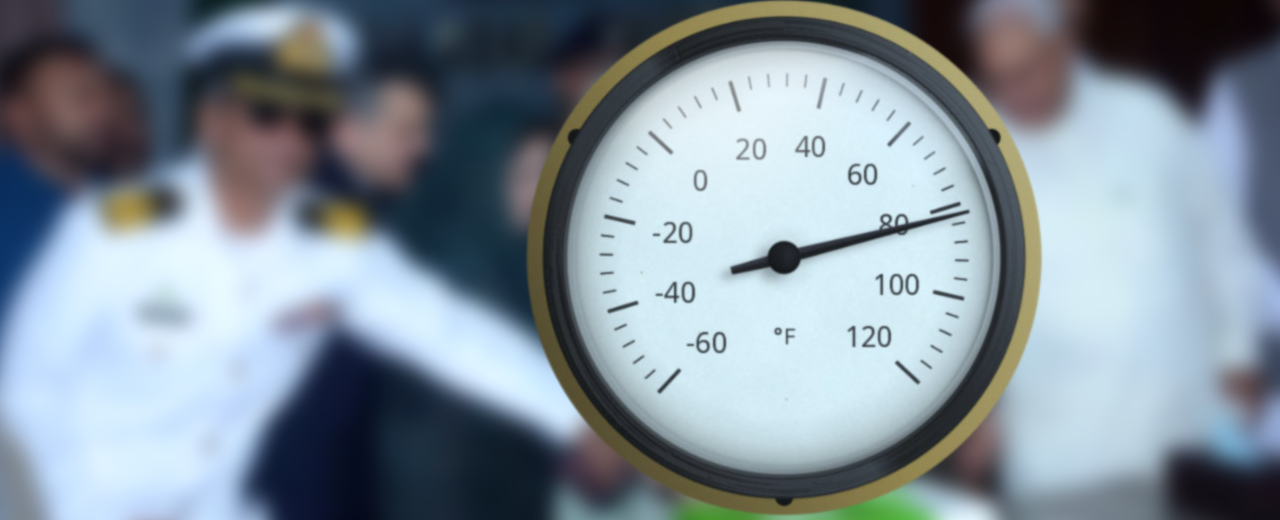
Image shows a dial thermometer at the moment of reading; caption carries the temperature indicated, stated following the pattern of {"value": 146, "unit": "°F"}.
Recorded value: {"value": 82, "unit": "°F"}
